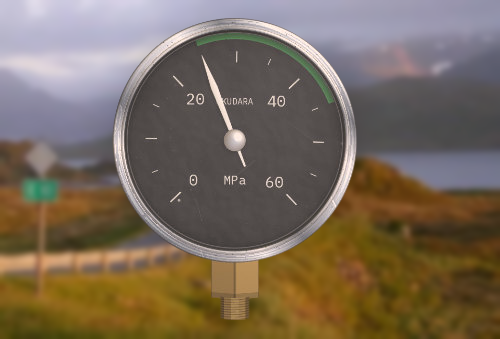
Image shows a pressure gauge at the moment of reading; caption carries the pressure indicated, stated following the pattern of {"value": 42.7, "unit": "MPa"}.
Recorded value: {"value": 25, "unit": "MPa"}
